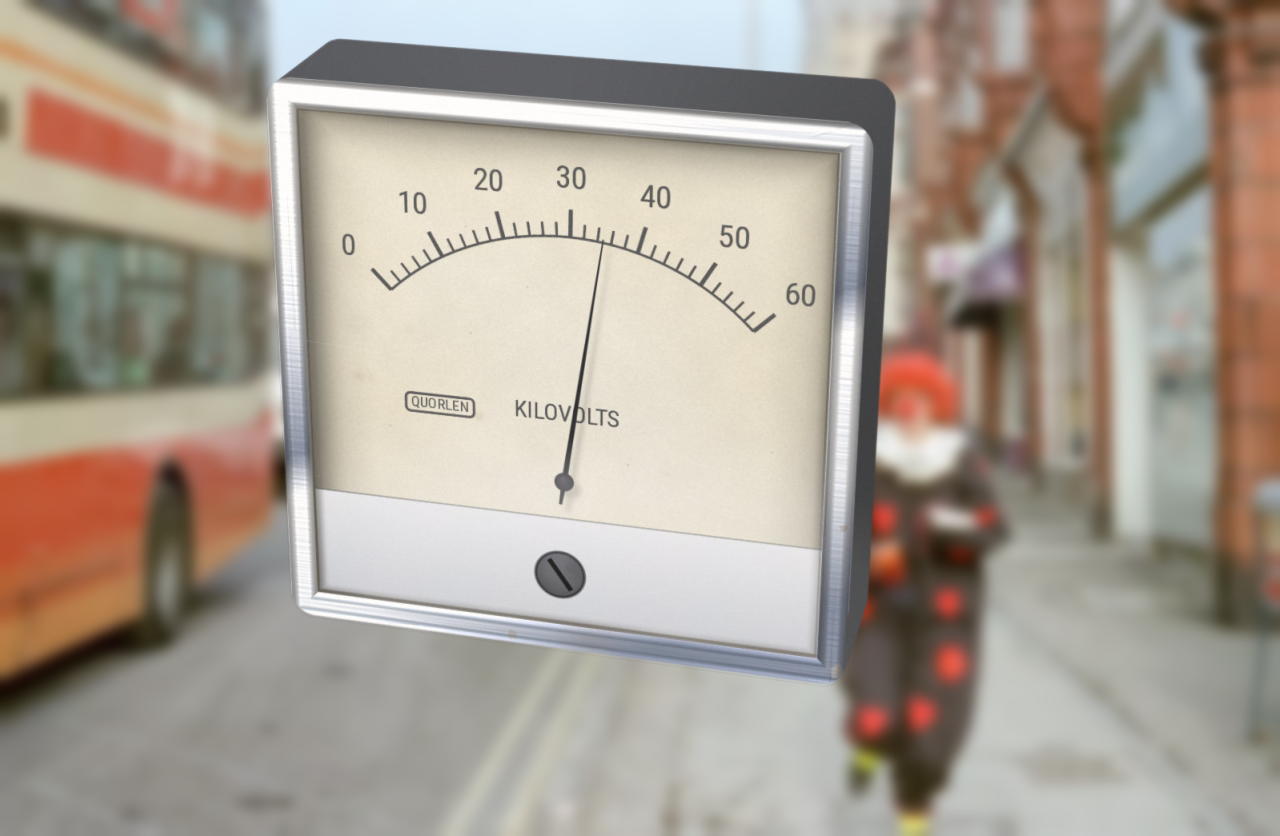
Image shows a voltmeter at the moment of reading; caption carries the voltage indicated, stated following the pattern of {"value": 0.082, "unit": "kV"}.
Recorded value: {"value": 35, "unit": "kV"}
